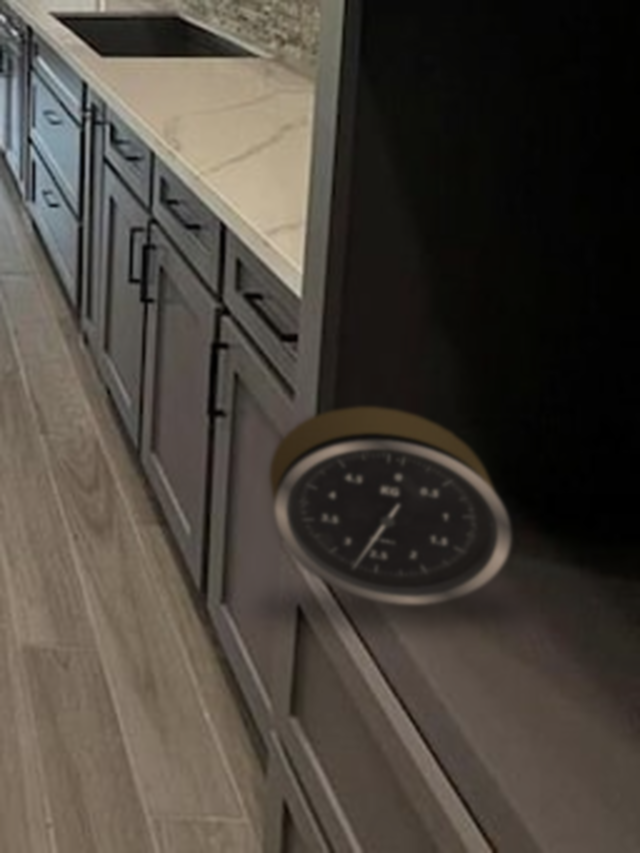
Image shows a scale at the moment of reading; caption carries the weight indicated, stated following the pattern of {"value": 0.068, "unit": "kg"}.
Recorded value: {"value": 2.75, "unit": "kg"}
